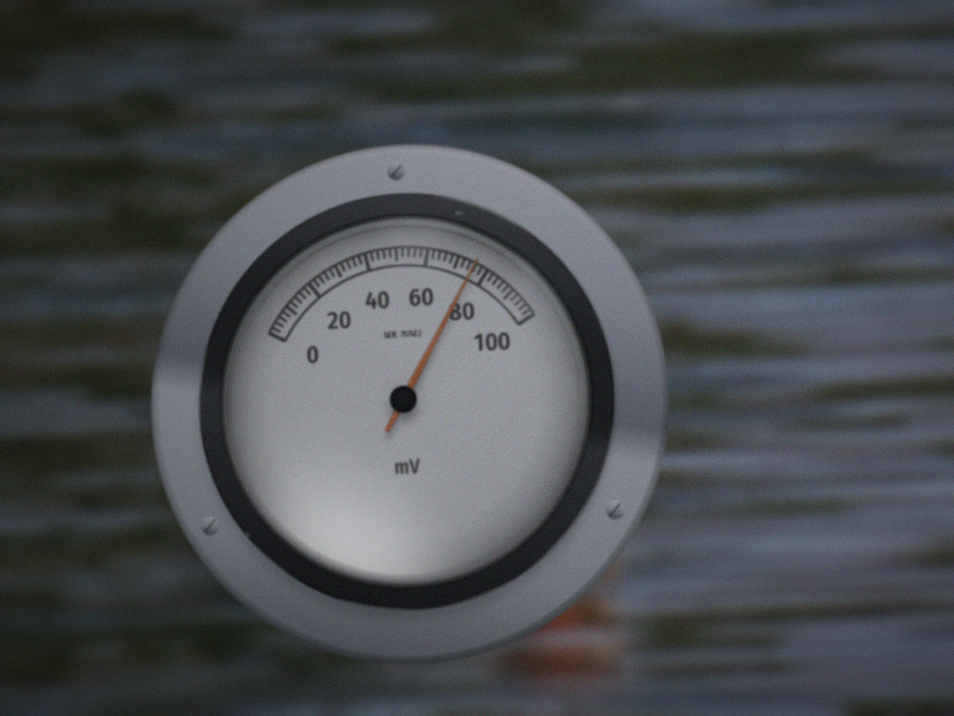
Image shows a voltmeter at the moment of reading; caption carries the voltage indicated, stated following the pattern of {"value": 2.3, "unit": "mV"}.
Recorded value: {"value": 76, "unit": "mV"}
